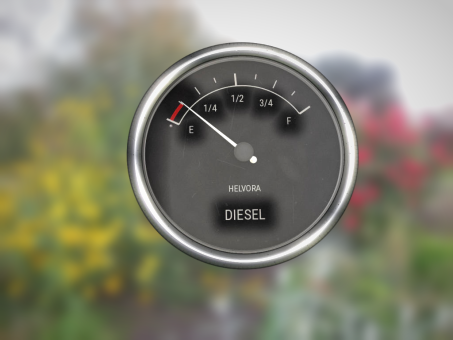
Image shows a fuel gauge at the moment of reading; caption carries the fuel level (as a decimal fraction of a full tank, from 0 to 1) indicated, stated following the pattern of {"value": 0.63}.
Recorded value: {"value": 0.125}
